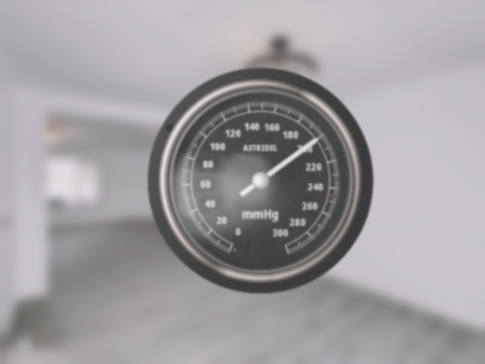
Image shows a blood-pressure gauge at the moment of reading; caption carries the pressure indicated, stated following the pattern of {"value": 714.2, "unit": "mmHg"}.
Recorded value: {"value": 200, "unit": "mmHg"}
